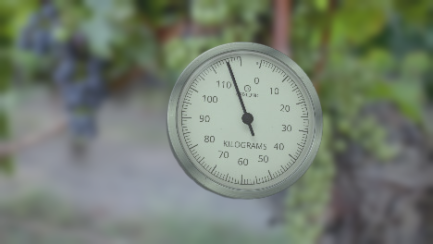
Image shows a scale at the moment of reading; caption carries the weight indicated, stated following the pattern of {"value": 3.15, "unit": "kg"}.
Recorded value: {"value": 115, "unit": "kg"}
